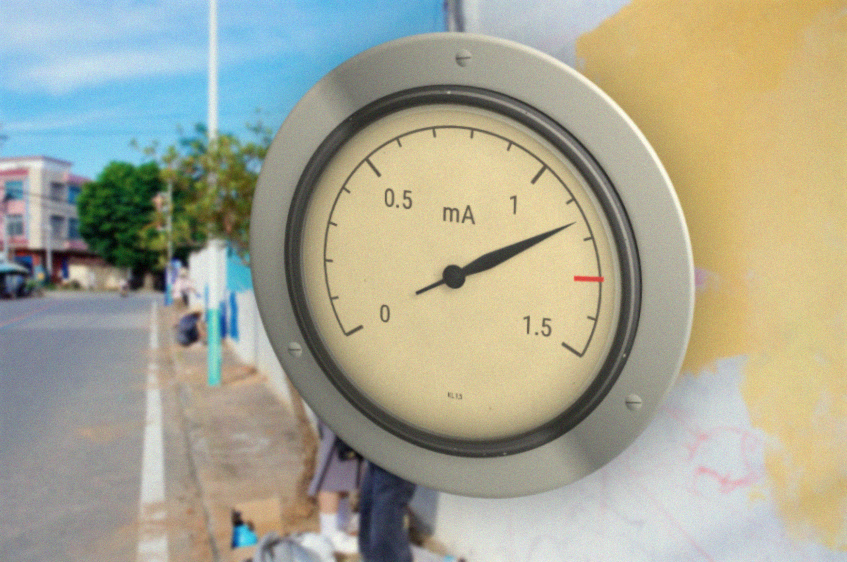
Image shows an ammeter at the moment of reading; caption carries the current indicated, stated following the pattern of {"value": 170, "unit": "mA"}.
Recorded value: {"value": 1.15, "unit": "mA"}
